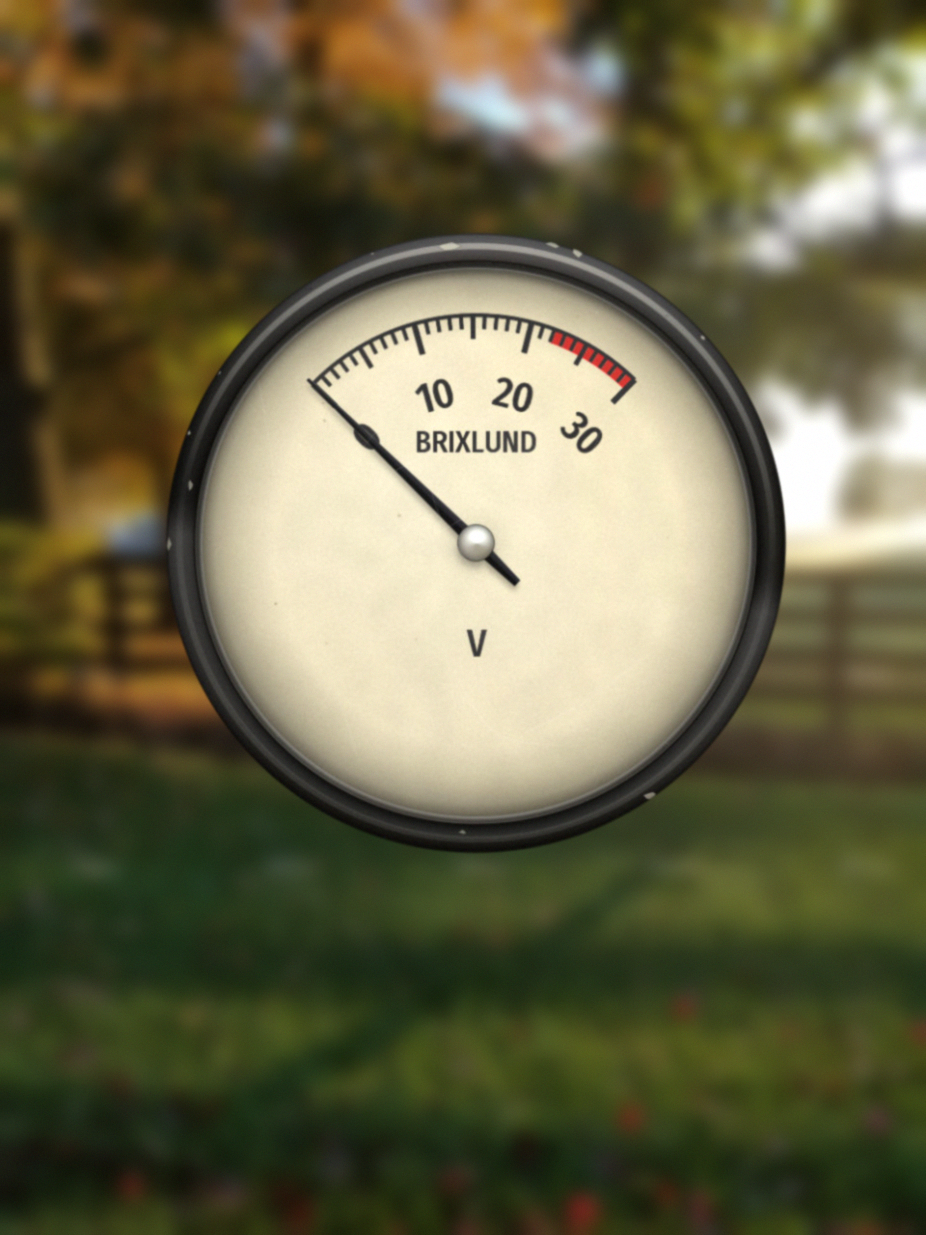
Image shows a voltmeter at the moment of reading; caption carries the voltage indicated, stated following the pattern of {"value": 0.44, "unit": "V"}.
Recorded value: {"value": 0, "unit": "V"}
